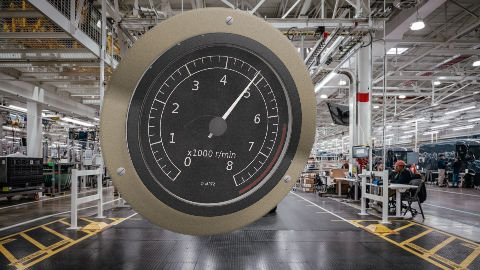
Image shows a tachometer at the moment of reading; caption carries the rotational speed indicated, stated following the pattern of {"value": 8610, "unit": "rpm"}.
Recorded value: {"value": 4800, "unit": "rpm"}
